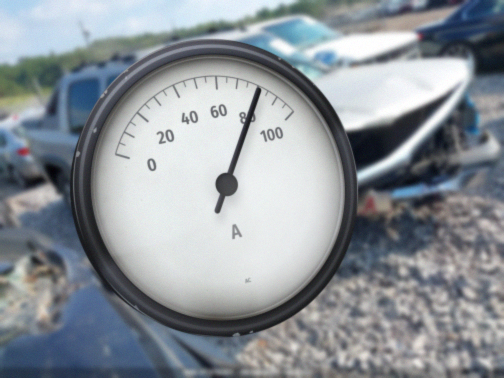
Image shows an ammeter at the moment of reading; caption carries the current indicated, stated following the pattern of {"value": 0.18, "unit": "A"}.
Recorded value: {"value": 80, "unit": "A"}
